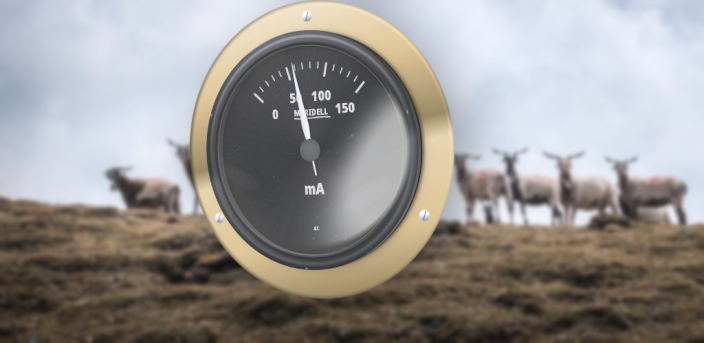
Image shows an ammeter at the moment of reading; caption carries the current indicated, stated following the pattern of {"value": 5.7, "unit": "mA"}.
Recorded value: {"value": 60, "unit": "mA"}
